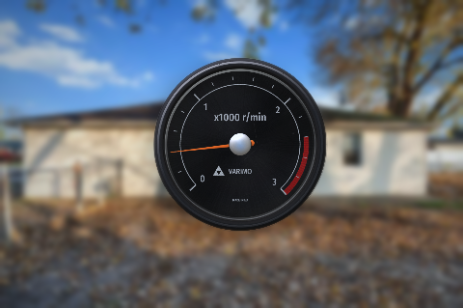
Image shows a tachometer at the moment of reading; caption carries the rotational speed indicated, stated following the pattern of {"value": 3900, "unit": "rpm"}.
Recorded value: {"value": 400, "unit": "rpm"}
